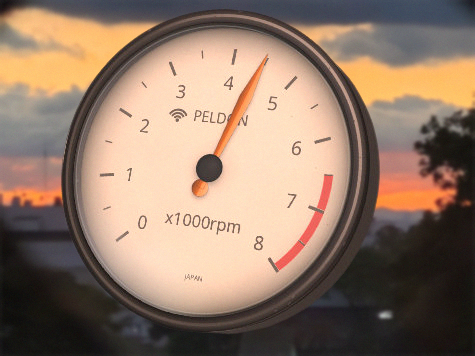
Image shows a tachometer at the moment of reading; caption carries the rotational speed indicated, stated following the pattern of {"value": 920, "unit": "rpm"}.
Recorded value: {"value": 4500, "unit": "rpm"}
